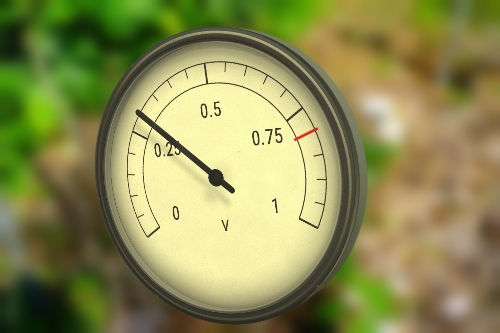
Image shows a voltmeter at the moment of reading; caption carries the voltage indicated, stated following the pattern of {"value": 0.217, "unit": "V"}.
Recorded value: {"value": 0.3, "unit": "V"}
